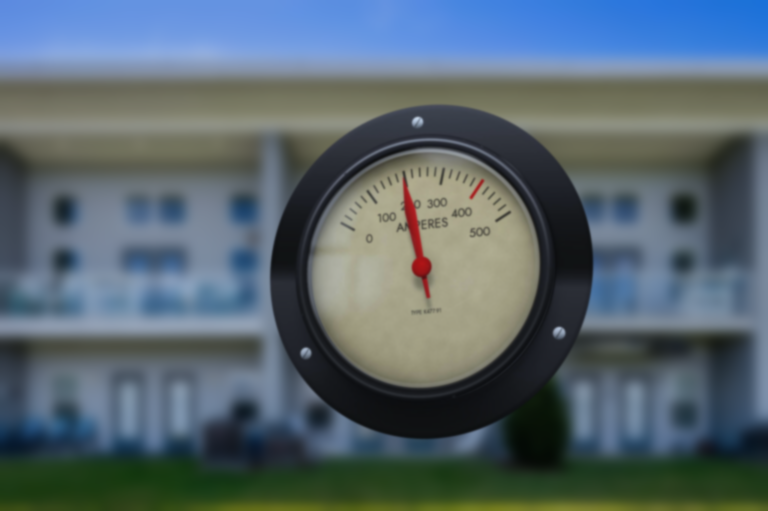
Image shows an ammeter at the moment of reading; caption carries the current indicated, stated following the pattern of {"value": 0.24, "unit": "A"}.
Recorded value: {"value": 200, "unit": "A"}
